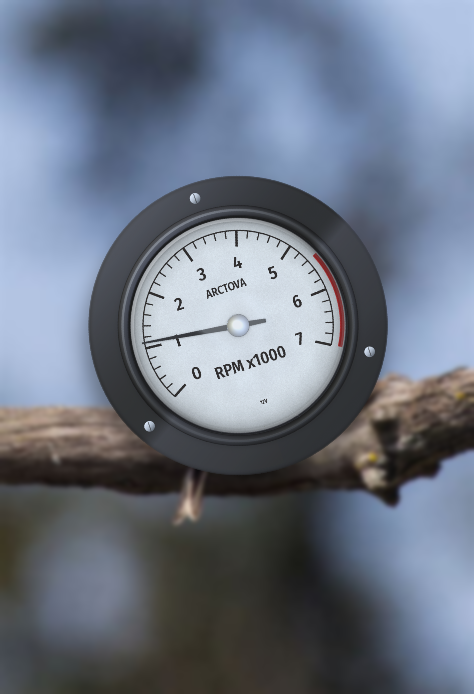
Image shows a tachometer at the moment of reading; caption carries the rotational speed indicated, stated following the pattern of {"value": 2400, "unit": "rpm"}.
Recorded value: {"value": 1100, "unit": "rpm"}
